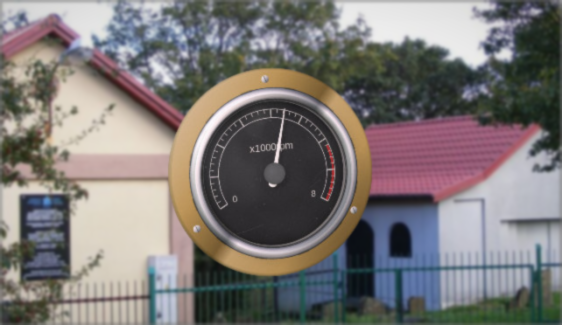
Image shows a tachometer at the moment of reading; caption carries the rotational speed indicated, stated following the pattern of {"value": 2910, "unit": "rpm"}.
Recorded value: {"value": 4400, "unit": "rpm"}
